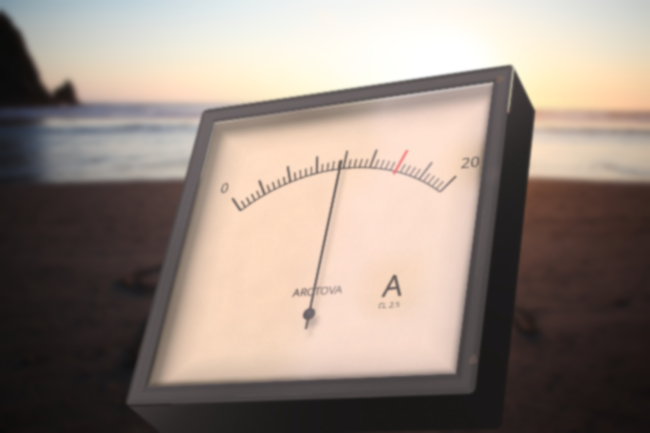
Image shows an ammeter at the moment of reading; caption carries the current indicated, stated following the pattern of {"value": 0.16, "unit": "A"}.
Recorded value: {"value": 10, "unit": "A"}
